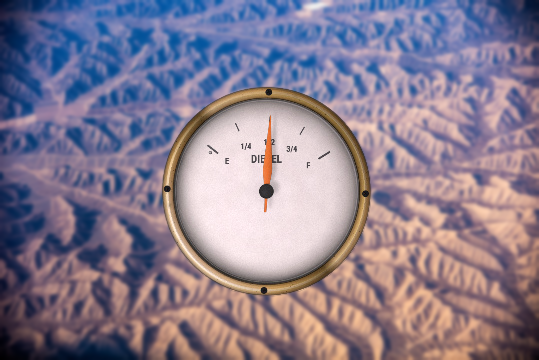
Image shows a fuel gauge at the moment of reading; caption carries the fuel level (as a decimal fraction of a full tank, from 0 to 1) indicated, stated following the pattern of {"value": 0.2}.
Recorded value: {"value": 0.5}
